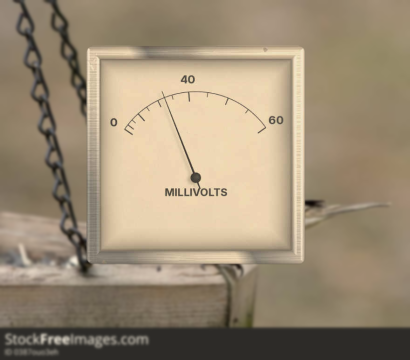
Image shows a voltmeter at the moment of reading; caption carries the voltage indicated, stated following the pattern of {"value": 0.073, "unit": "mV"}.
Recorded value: {"value": 32.5, "unit": "mV"}
